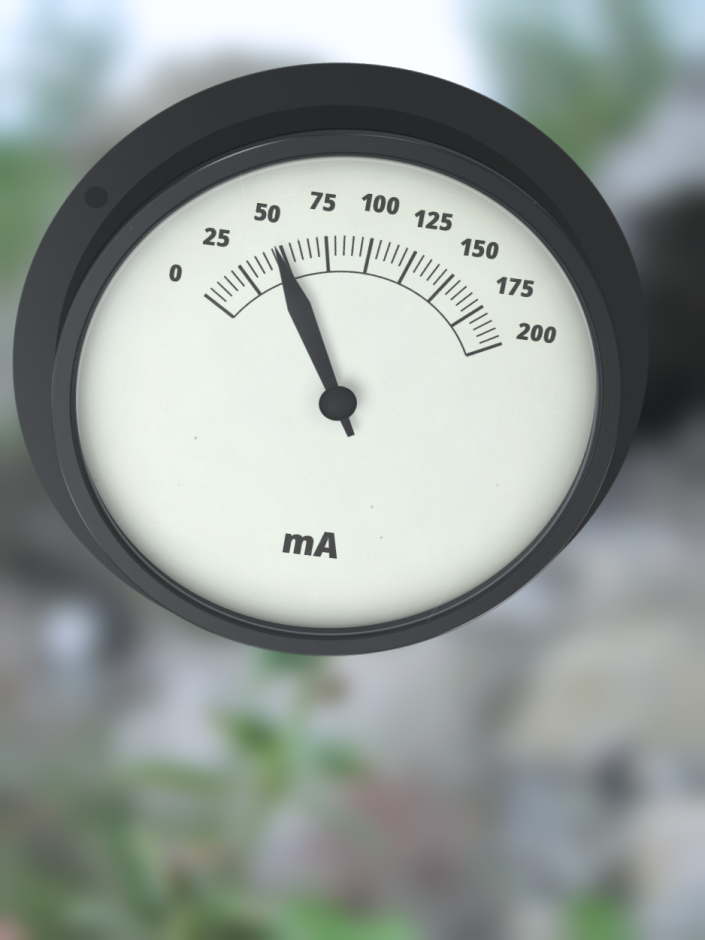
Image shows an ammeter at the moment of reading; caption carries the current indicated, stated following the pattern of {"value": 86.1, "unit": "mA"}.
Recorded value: {"value": 47.5, "unit": "mA"}
